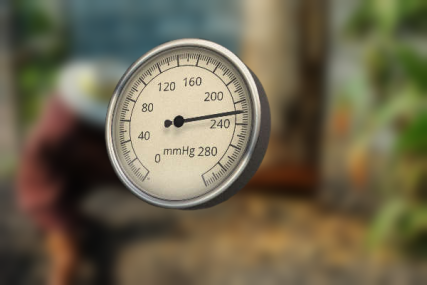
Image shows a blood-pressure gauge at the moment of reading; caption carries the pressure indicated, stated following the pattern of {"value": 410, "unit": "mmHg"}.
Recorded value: {"value": 230, "unit": "mmHg"}
